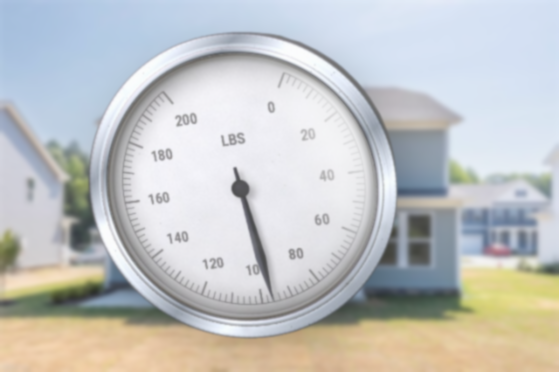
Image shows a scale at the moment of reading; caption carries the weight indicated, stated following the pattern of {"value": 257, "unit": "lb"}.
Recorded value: {"value": 96, "unit": "lb"}
